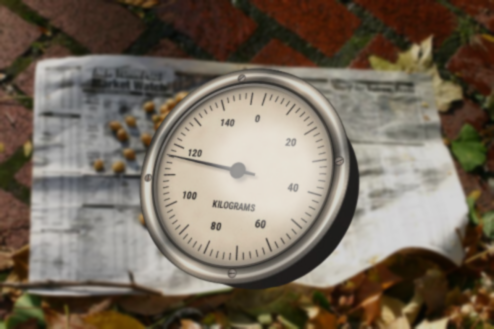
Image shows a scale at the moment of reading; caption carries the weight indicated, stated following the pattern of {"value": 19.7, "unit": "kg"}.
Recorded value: {"value": 116, "unit": "kg"}
